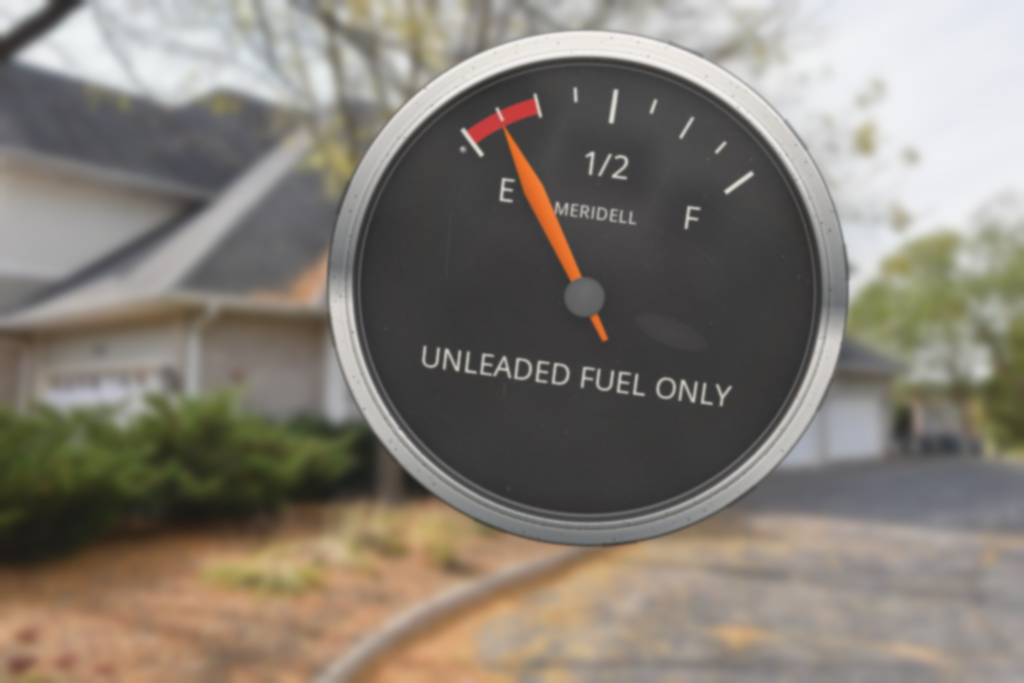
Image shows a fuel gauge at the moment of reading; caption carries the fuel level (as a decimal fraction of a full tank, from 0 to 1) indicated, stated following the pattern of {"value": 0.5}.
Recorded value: {"value": 0.125}
